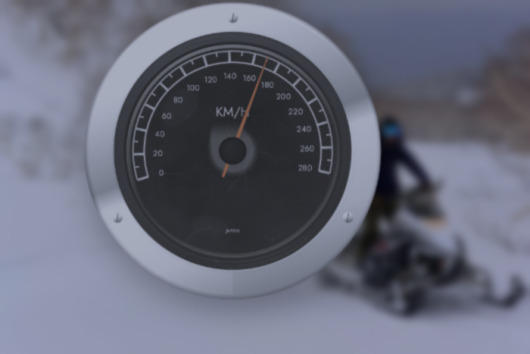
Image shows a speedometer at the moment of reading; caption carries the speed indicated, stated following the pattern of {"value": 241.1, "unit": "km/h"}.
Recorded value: {"value": 170, "unit": "km/h"}
